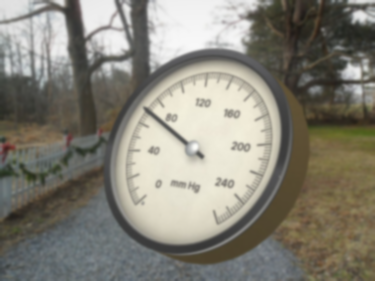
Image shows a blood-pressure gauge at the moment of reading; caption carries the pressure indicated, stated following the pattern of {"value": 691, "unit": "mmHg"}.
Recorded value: {"value": 70, "unit": "mmHg"}
